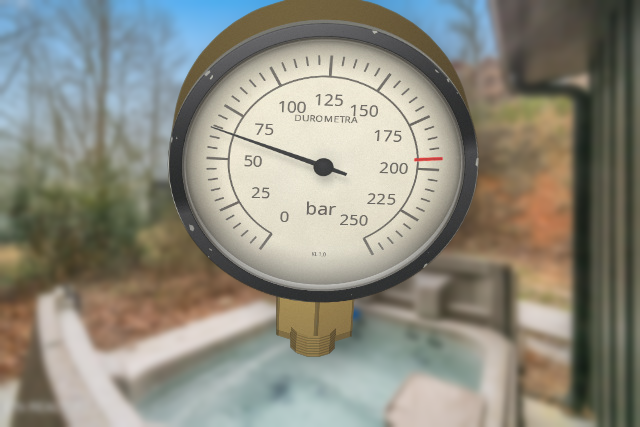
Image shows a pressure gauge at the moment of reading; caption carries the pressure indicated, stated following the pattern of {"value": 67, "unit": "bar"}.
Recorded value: {"value": 65, "unit": "bar"}
